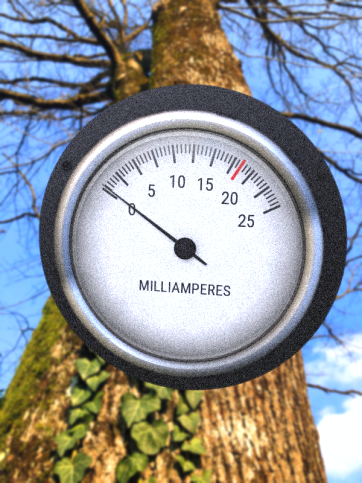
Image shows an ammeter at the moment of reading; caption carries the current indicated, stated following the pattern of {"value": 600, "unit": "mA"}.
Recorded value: {"value": 0.5, "unit": "mA"}
